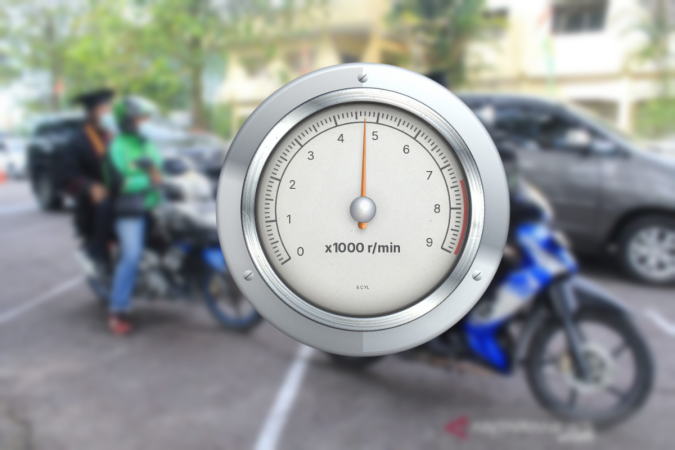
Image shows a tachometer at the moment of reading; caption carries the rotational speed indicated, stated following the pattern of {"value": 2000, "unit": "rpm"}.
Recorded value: {"value": 4700, "unit": "rpm"}
